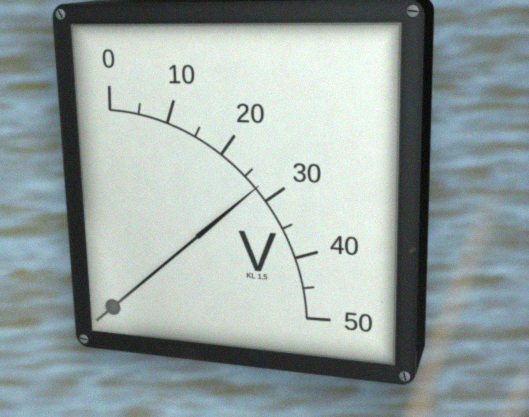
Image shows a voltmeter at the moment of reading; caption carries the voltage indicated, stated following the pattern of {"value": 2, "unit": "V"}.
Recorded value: {"value": 27.5, "unit": "V"}
